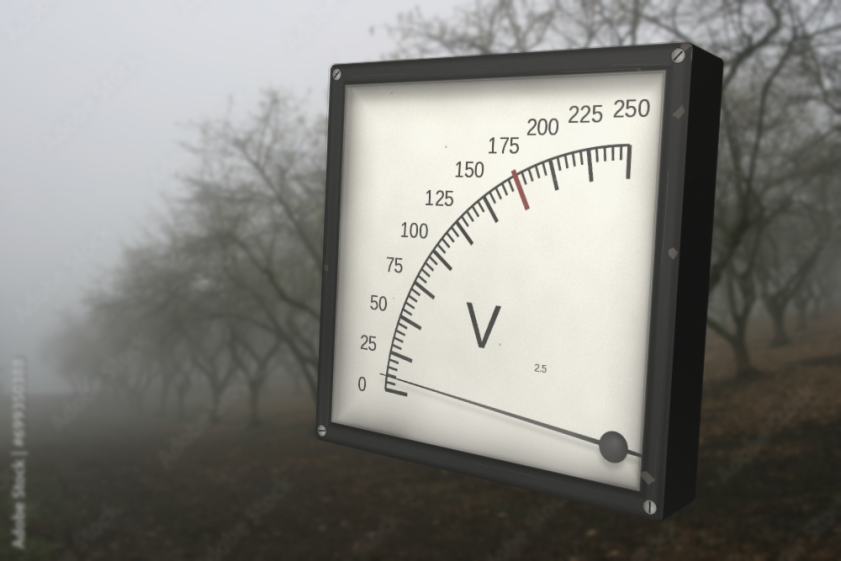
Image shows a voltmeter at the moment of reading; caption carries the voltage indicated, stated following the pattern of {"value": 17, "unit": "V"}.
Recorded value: {"value": 10, "unit": "V"}
